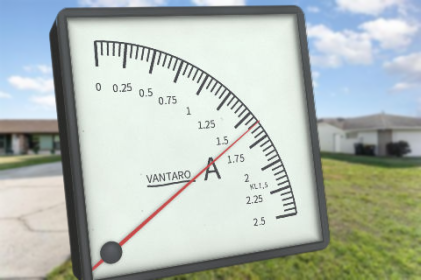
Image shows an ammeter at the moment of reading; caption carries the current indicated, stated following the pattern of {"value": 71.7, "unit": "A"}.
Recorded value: {"value": 1.6, "unit": "A"}
